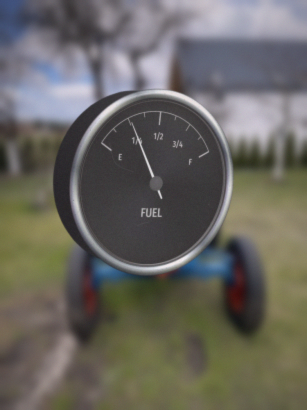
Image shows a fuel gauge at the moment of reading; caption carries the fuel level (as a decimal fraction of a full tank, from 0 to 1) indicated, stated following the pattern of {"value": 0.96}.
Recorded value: {"value": 0.25}
